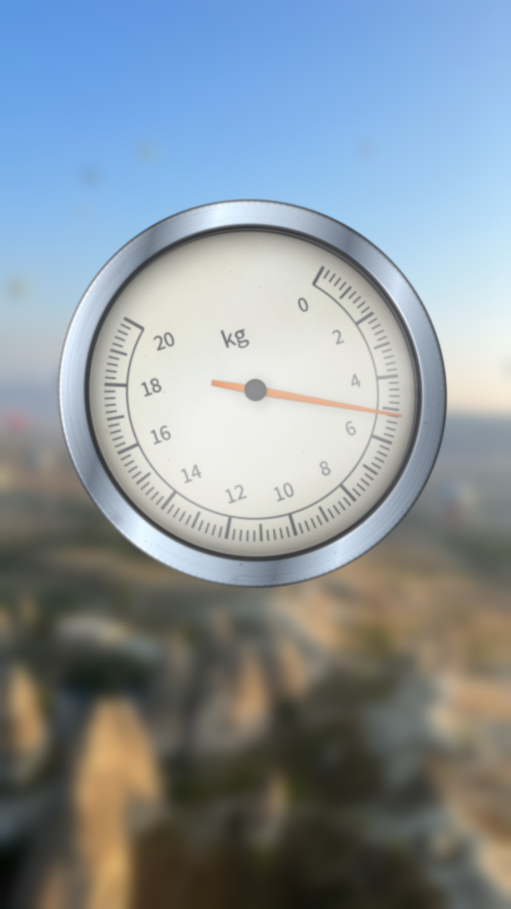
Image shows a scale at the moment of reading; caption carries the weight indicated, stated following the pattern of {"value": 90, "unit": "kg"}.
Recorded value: {"value": 5.2, "unit": "kg"}
